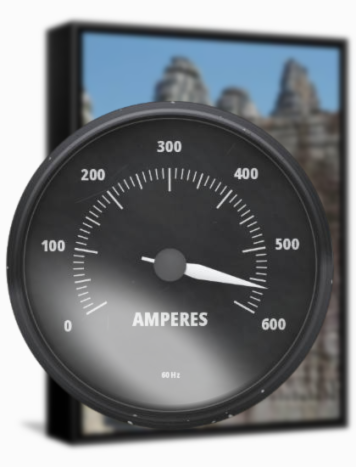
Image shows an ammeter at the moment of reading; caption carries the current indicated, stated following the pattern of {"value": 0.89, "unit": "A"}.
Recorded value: {"value": 560, "unit": "A"}
